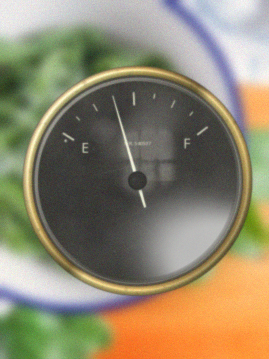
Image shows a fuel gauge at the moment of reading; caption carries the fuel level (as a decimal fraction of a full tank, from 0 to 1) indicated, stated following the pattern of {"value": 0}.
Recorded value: {"value": 0.375}
